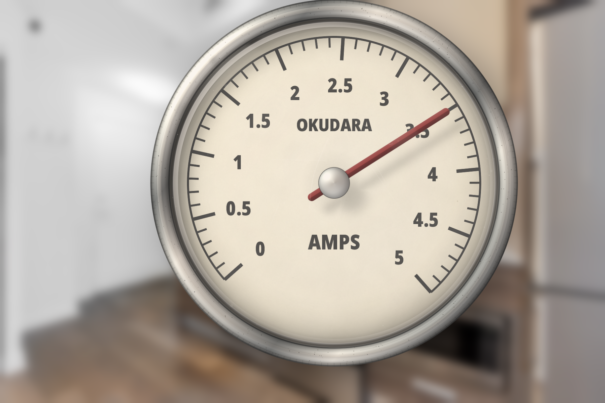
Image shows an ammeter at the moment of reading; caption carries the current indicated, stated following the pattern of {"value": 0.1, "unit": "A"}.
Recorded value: {"value": 3.5, "unit": "A"}
